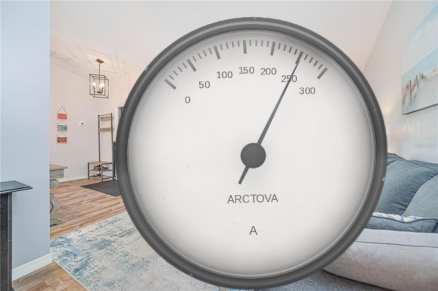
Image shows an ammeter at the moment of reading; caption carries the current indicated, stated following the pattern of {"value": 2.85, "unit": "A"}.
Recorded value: {"value": 250, "unit": "A"}
